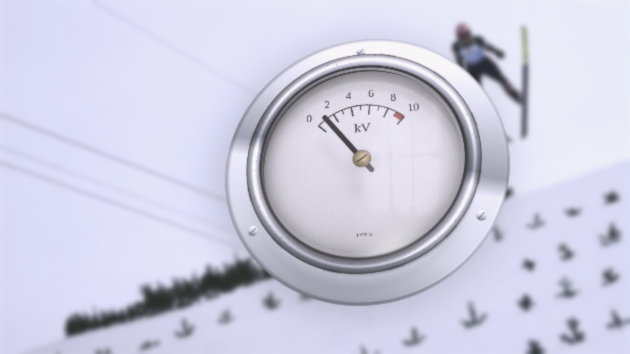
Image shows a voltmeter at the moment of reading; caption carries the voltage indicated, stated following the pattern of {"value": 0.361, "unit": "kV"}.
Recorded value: {"value": 1, "unit": "kV"}
